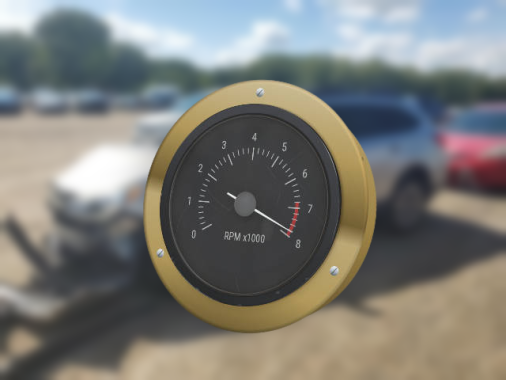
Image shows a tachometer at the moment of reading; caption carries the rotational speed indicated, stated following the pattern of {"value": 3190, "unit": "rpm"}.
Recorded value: {"value": 7800, "unit": "rpm"}
